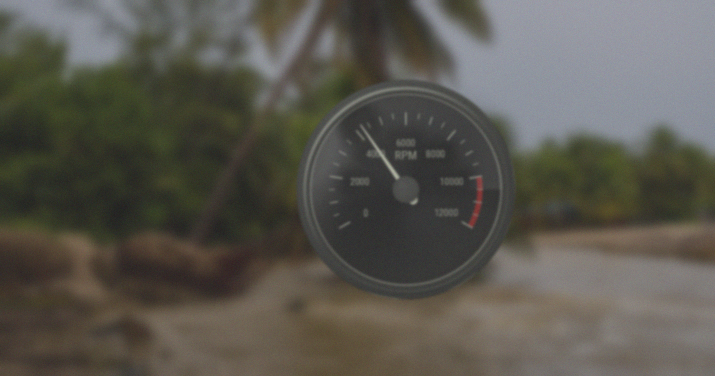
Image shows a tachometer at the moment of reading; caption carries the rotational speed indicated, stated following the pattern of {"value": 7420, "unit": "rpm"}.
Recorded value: {"value": 4250, "unit": "rpm"}
